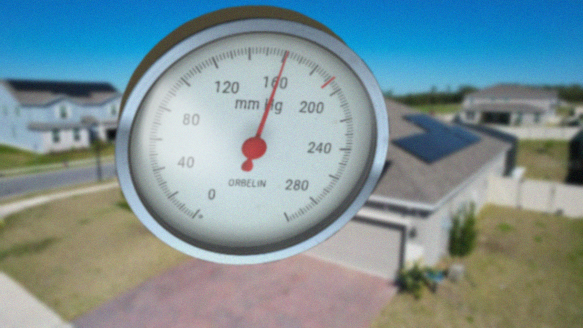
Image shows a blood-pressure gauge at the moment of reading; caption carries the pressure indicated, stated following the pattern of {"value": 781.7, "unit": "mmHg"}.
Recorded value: {"value": 160, "unit": "mmHg"}
